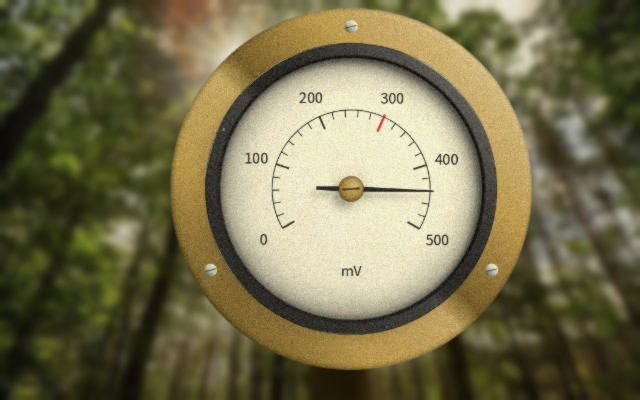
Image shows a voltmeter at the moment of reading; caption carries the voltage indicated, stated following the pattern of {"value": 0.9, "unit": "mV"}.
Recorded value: {"value": 440, "unit": "mV"}
